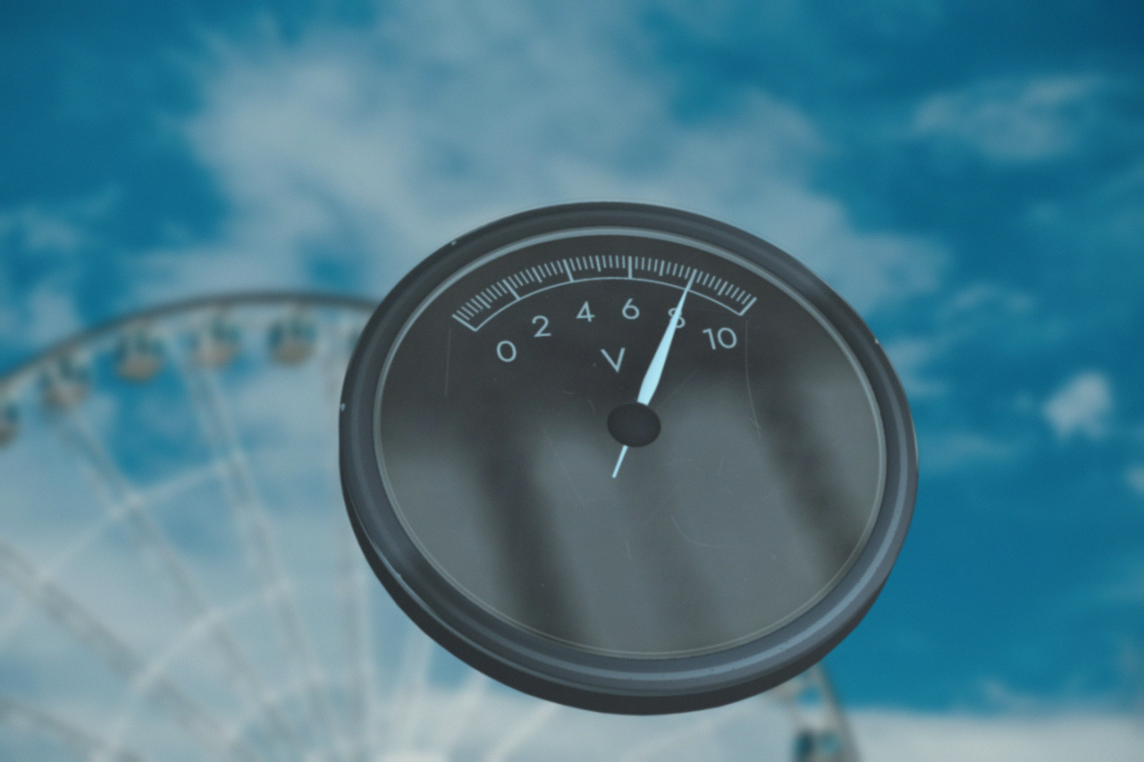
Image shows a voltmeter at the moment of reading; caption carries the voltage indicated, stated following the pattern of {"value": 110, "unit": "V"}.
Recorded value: {"value": 8, "unit": "V"}
